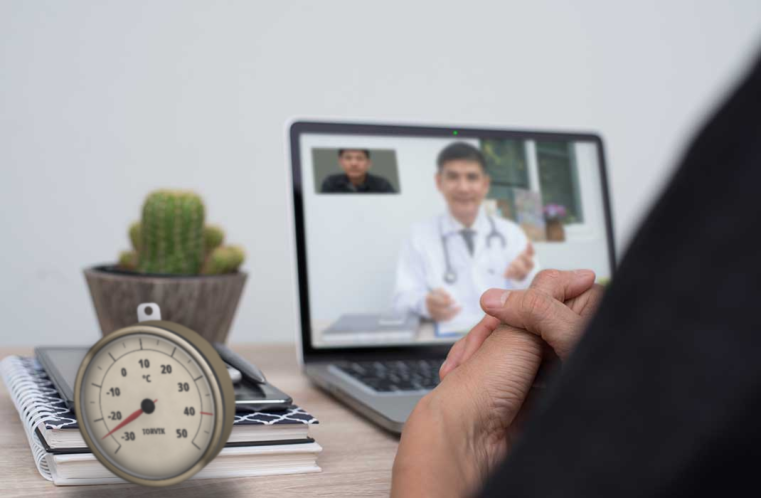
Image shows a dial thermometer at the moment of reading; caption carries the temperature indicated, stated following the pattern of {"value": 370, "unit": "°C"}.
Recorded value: {"value": -25, "unit": "°C"}
